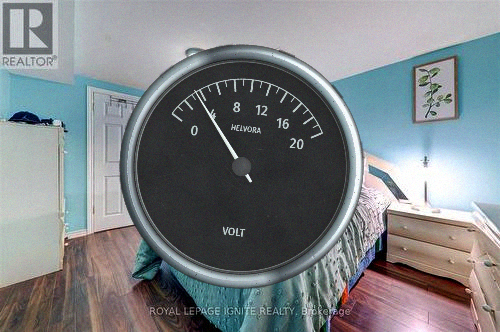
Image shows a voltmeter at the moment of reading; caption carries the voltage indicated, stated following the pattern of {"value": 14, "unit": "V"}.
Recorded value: {"value": 3.5, "unit": "V"}
